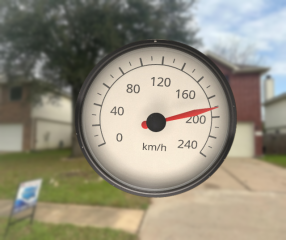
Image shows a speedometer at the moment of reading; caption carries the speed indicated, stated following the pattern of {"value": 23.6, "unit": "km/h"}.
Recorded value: {"value": 190, "unit": "km/h"}
